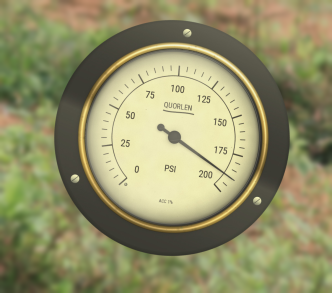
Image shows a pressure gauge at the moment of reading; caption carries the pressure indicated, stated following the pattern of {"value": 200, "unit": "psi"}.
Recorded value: {"value": 190, "unit": "psi"}
